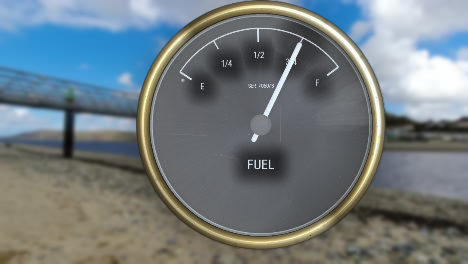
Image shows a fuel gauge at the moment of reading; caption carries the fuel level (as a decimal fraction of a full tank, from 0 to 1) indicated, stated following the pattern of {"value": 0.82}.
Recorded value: {"value": 0.75}
